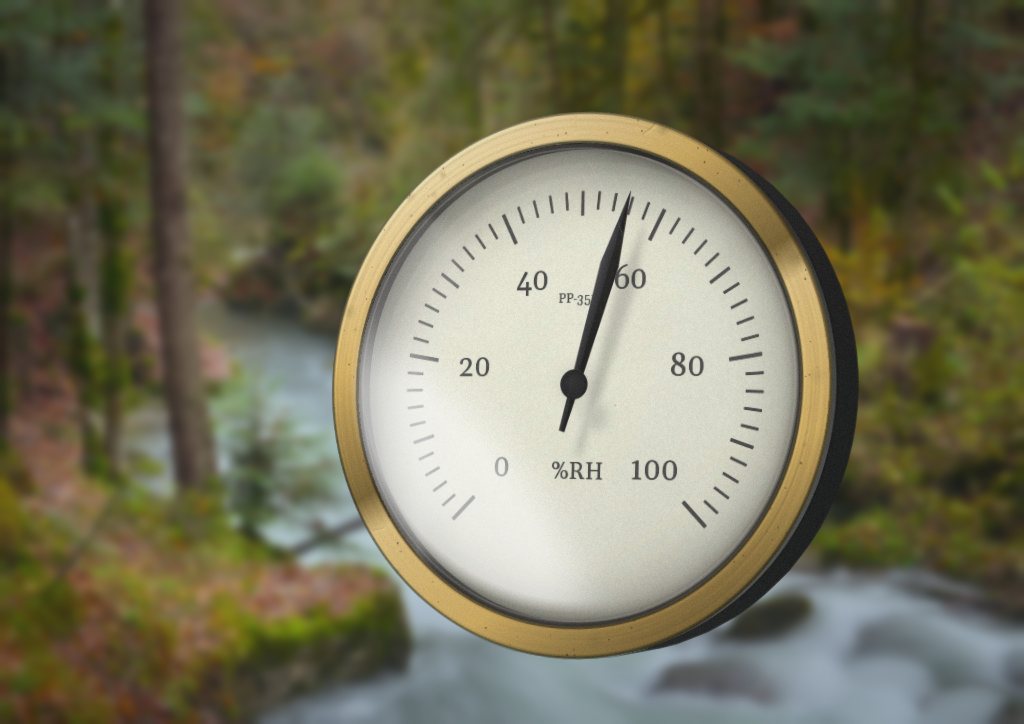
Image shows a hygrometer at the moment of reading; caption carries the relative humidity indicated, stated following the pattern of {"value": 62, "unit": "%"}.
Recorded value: {"value": 56, "unit": "%"}
